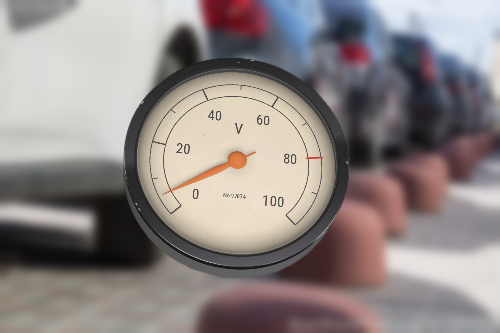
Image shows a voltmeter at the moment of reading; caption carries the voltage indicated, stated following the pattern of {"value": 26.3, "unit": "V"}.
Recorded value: {"value": 5, "unit": "V"}
